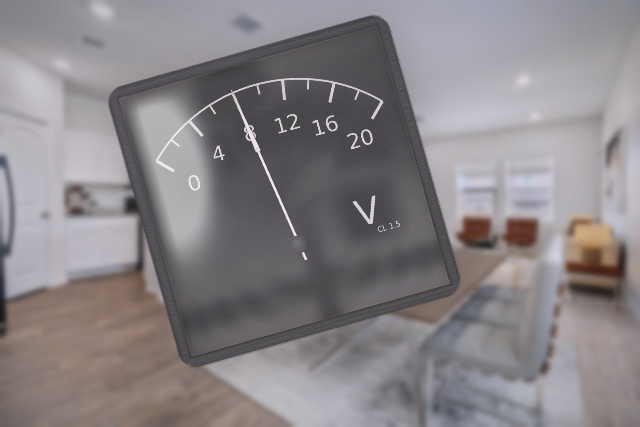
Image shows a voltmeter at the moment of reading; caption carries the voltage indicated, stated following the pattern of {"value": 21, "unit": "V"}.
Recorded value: {"value": 8, "unit": "V"}
